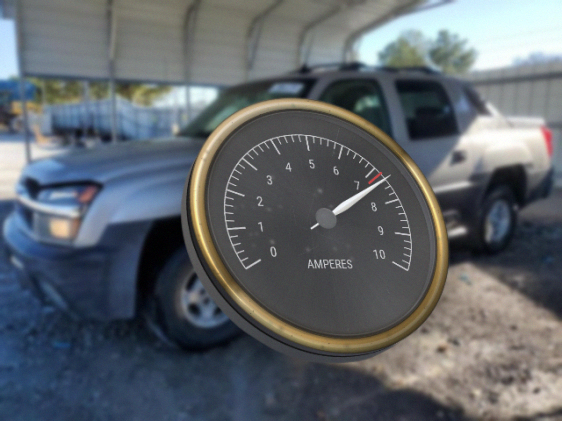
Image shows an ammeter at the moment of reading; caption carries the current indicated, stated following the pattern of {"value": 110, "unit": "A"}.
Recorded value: {"value": 7.4, "unit": "A"}
